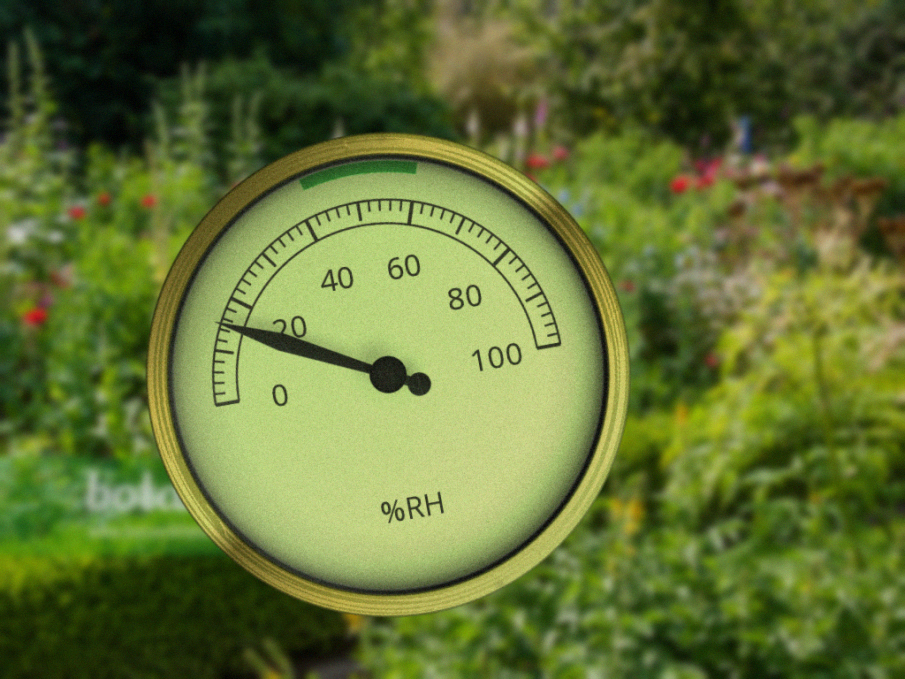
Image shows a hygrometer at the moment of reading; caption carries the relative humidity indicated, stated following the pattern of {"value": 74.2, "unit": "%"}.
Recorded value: {"value": 15, "unit": "%"}
